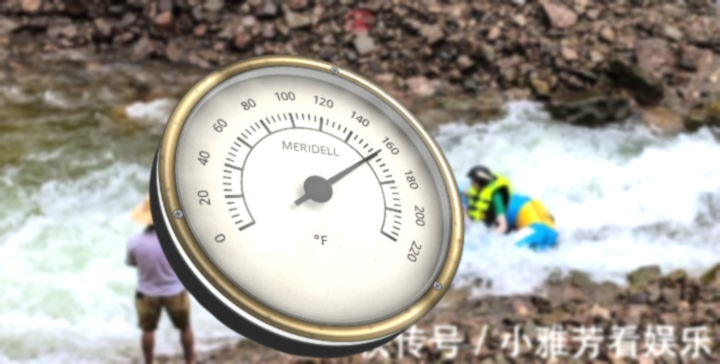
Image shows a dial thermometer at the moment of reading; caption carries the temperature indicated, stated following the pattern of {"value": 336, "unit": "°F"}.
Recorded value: {"value": 160, "unit": "°F"}
